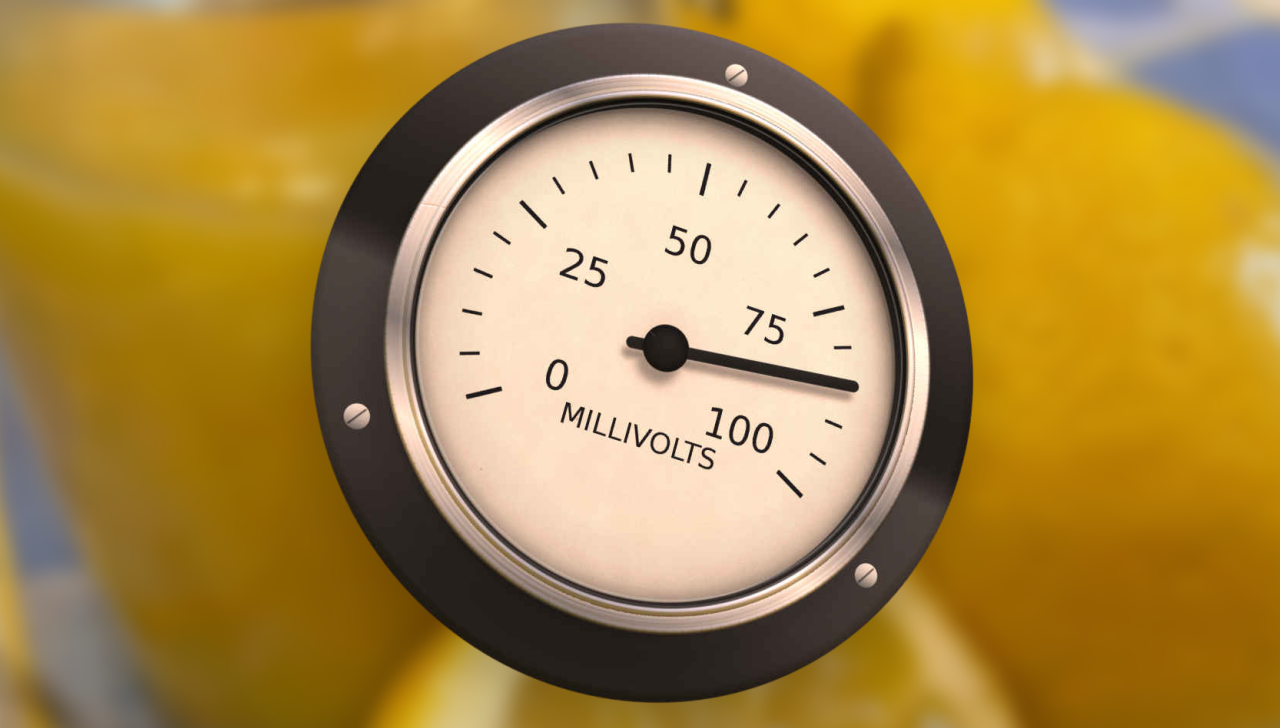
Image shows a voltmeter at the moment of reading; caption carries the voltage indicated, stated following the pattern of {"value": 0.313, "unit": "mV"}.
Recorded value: {"value": 85, "unit": "mV"}
